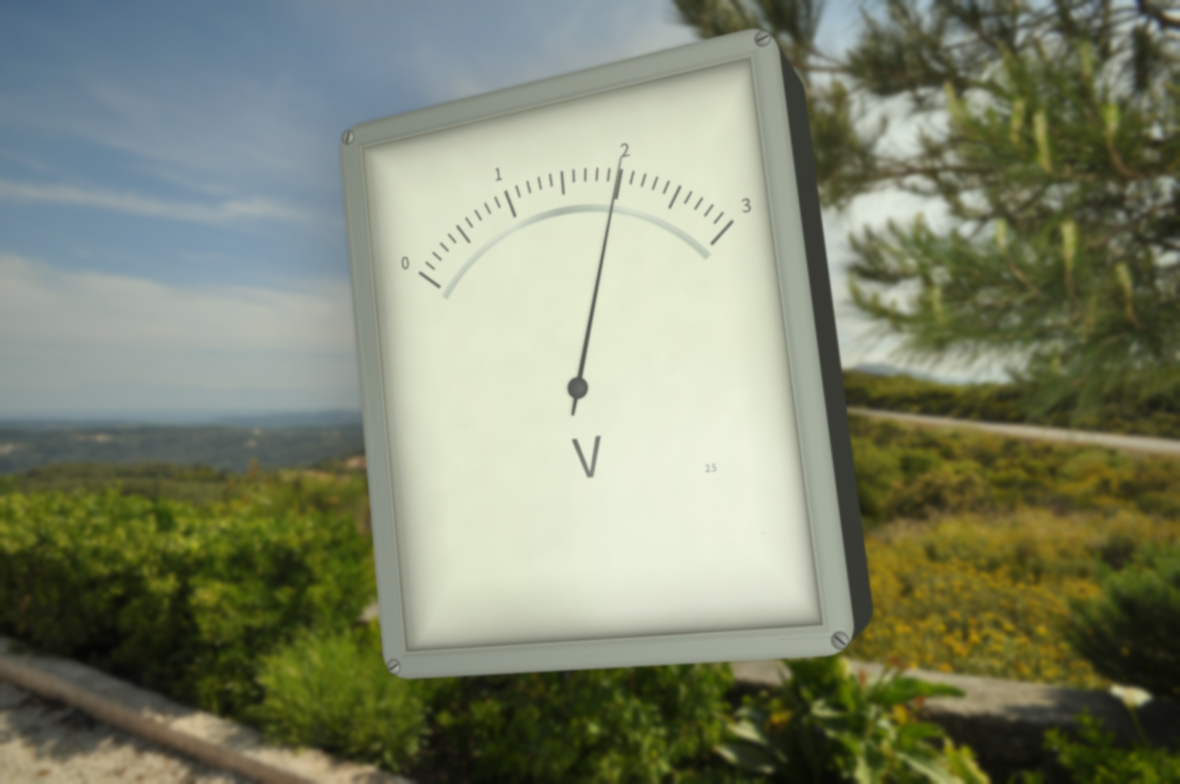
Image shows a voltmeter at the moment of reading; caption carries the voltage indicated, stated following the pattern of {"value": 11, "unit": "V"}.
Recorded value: {"value": 2, "unit": "V"}
